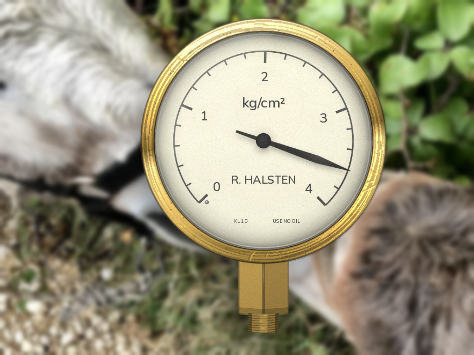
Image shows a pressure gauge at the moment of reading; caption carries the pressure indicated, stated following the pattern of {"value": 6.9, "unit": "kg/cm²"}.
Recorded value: {"value": 3.6, "unit": "kg/cm²"}
